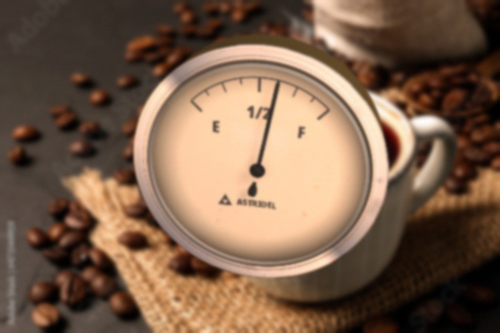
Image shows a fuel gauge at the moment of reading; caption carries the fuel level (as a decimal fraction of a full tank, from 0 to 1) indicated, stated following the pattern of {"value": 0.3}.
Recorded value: {"value": 0.625}
